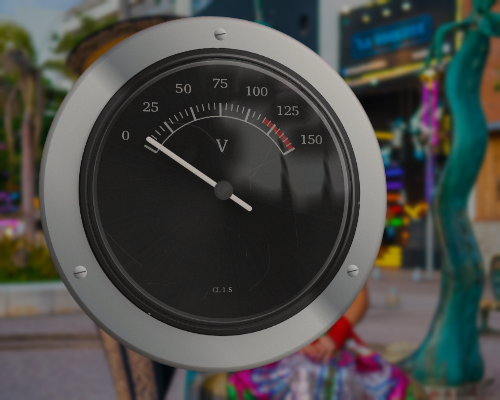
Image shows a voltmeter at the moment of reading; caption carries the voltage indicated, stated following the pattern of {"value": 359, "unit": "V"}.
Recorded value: {"value": 5, "unit": "V"}
